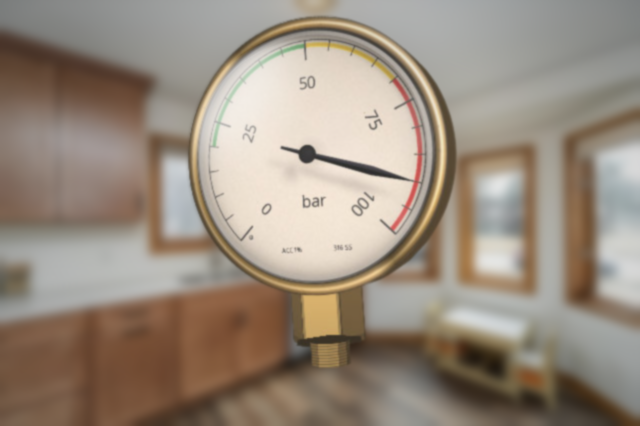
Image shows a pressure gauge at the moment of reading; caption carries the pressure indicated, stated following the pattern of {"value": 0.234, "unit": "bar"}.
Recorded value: {"value": 90, "unit": "bar"}
